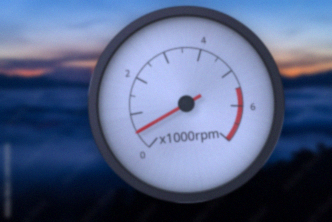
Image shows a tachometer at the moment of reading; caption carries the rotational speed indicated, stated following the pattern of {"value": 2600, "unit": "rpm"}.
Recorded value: {"value": 500, "unit": "rpm"}
